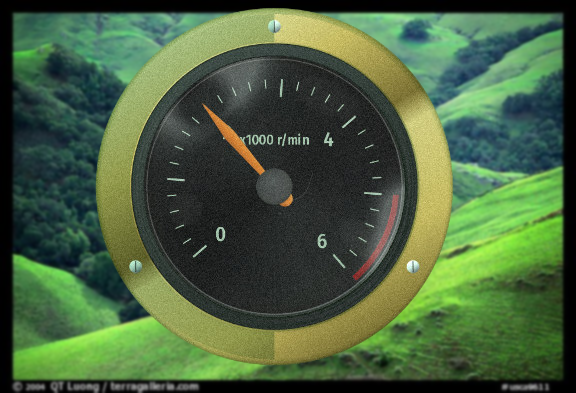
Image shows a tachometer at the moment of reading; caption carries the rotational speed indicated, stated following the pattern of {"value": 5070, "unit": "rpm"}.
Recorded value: {"value": 2000, "unit": "rpm"}
